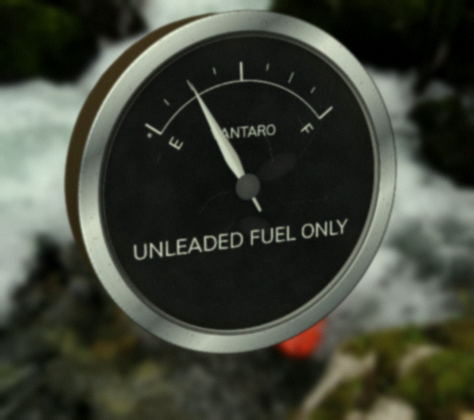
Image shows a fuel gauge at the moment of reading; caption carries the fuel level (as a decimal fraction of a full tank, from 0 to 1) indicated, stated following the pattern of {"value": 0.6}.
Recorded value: {"value": 0.25}
